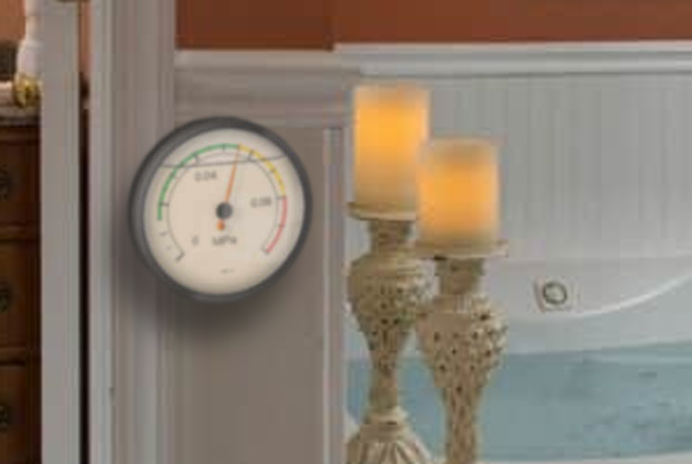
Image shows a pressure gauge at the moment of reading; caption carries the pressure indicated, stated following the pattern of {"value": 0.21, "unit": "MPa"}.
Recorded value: {"value": 0.055, "unit": "MPa"}
